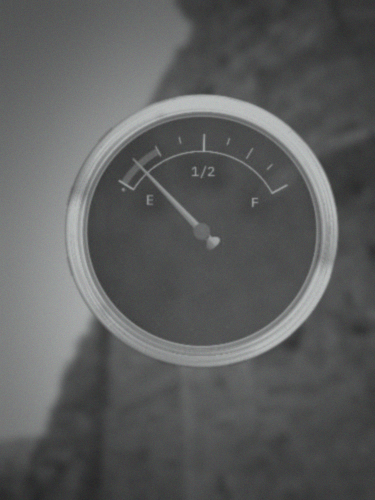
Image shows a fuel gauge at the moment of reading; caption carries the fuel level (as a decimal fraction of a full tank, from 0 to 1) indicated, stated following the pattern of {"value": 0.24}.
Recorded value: {"value": 0.125}
